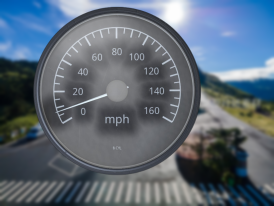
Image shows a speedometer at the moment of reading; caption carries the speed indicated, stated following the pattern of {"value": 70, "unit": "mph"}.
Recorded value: {"value": 7.5, "unit": "mph"}
